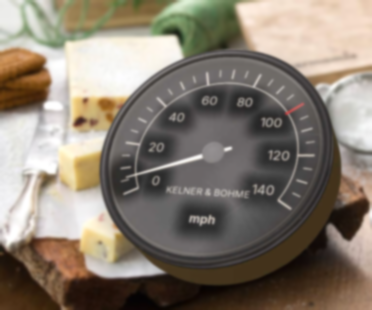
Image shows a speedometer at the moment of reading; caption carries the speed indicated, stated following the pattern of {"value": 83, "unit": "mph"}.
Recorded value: {"value": 5, "unit": "mph"}
